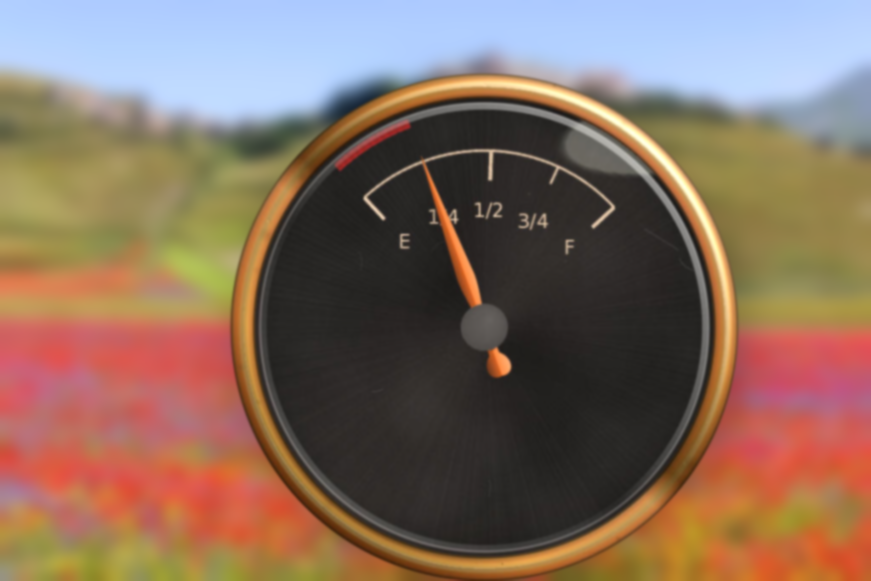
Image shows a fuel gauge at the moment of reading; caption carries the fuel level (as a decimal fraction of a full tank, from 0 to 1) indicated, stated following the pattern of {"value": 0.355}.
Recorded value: {"value": 0.25}
